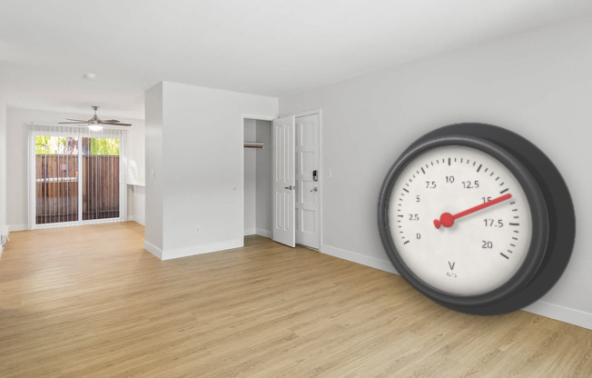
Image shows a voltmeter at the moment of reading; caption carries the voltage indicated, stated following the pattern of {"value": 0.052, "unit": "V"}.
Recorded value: {"value": 15.5, "unit": "V"}
